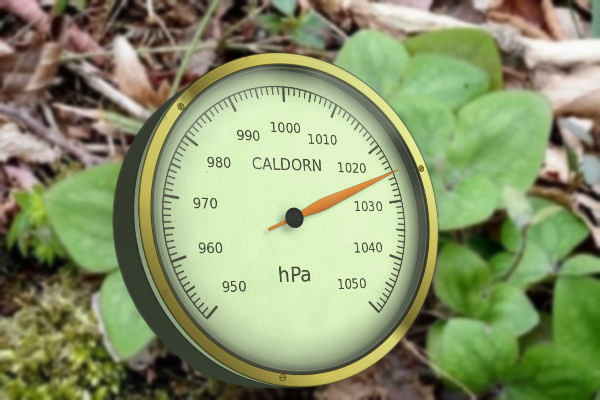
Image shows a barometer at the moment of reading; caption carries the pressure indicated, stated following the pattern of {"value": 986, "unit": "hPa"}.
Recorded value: {"value": 1025, "unit": "hPa"}
